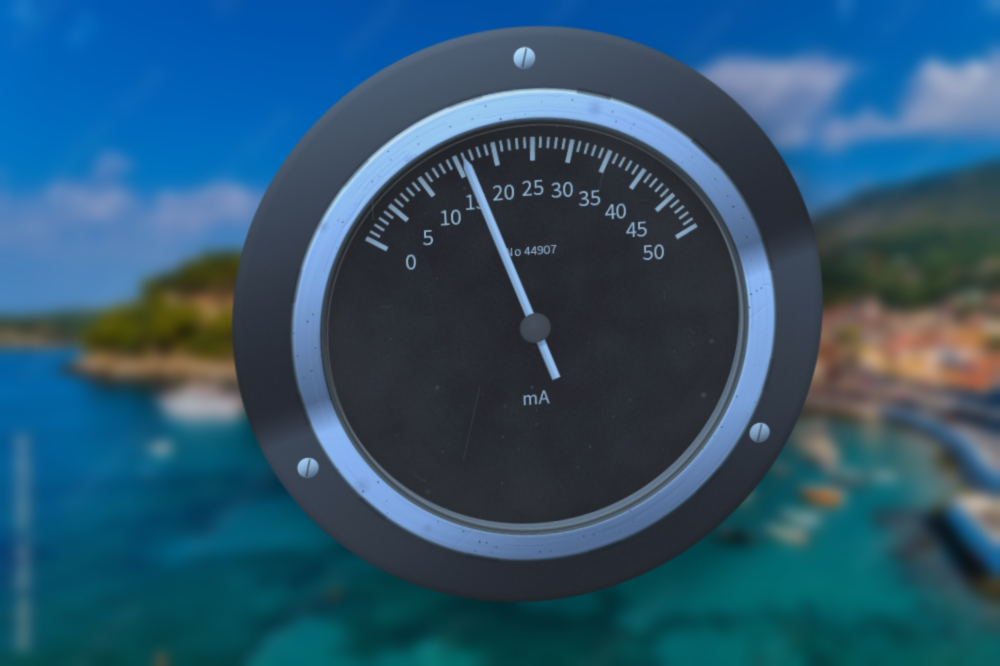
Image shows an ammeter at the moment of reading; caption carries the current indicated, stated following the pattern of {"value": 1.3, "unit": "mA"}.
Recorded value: {"value": 16, "unit": "mA"}
